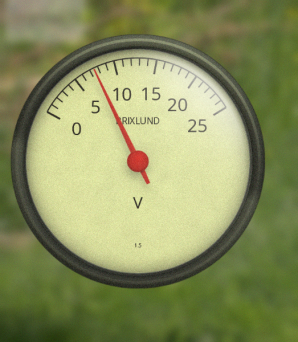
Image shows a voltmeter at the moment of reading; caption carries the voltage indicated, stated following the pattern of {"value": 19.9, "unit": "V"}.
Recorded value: {"value": 7.5, "unit": "V"}
